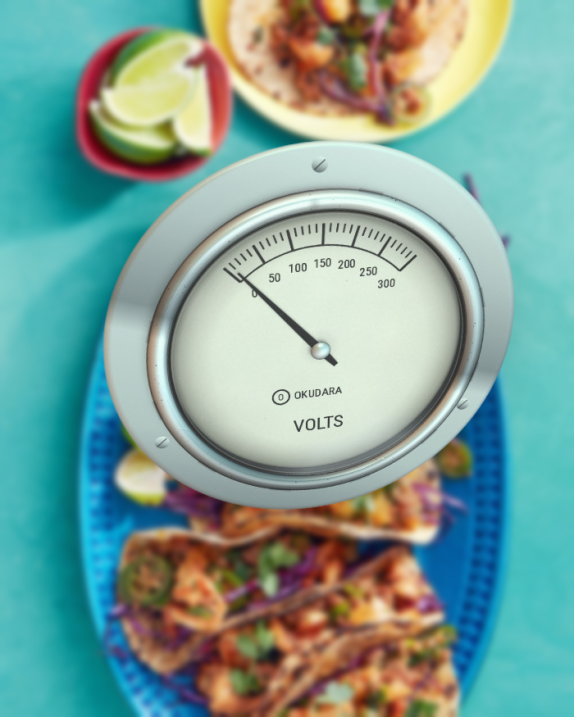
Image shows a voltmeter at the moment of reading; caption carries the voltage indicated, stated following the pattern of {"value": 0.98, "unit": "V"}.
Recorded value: {"value": 10, "unit": "V"}
